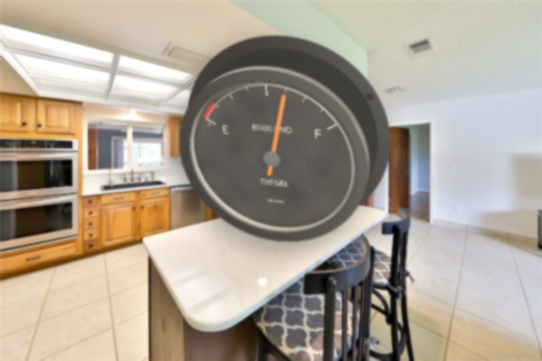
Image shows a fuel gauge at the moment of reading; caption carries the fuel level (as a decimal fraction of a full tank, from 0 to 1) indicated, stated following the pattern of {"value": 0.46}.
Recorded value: {"value": 0.625}
